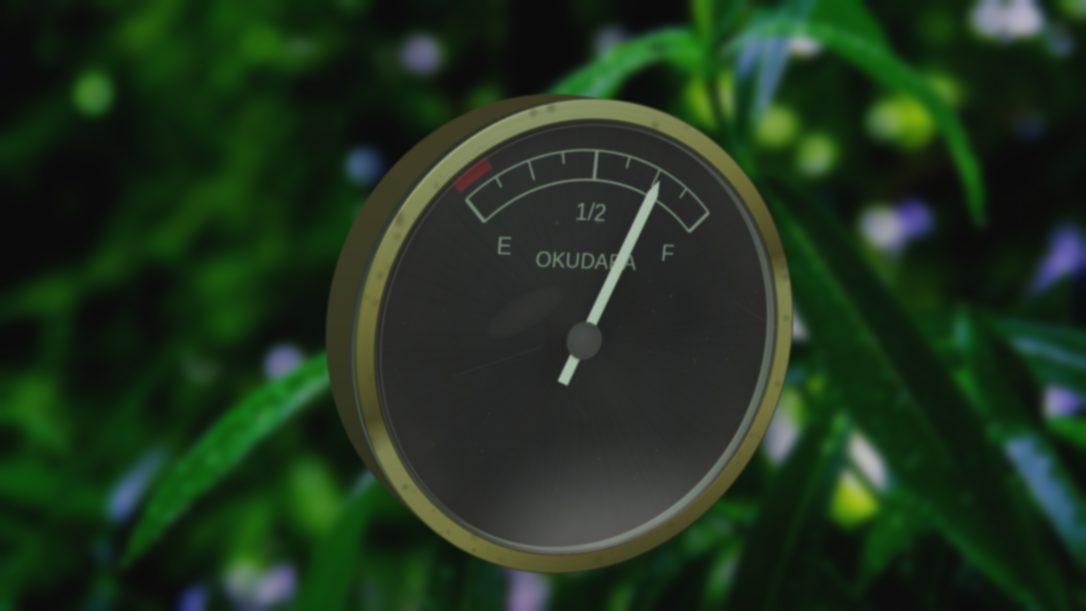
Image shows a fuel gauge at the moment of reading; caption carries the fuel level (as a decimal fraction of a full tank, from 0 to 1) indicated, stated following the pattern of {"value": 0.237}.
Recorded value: {"value": 0.75}
